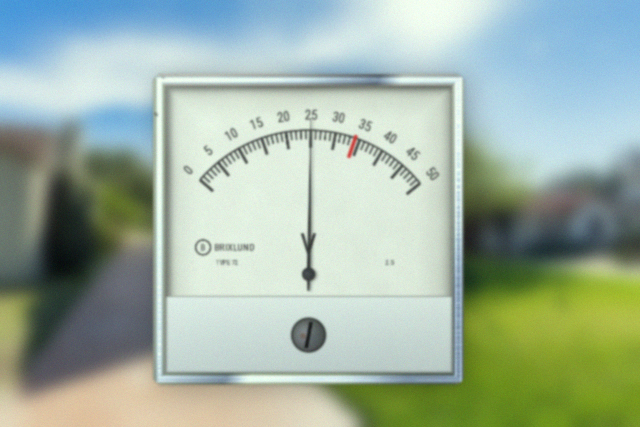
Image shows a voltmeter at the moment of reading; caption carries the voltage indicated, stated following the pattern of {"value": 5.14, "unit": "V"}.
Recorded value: {"value": 25, "unit": "V"}
